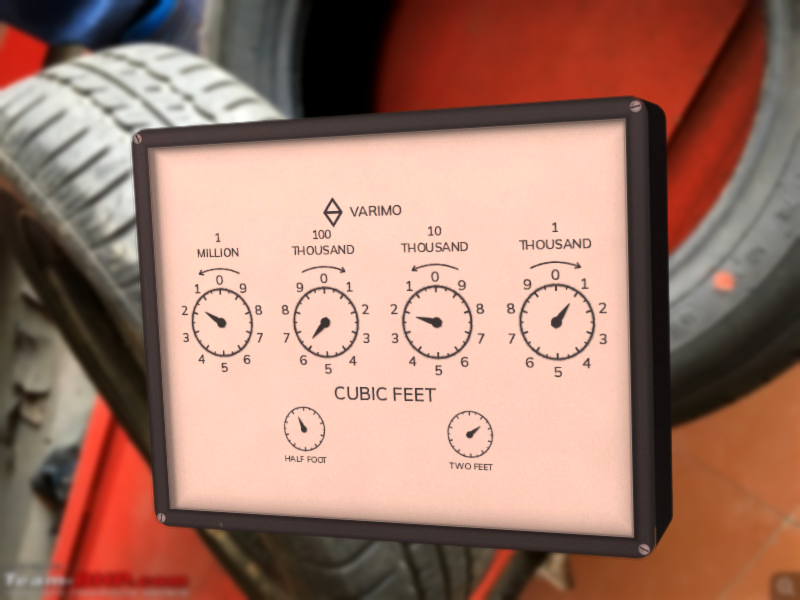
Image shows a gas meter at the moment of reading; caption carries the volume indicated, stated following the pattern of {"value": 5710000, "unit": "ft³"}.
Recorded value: {"value": 162100, "unit": "ft³"}
